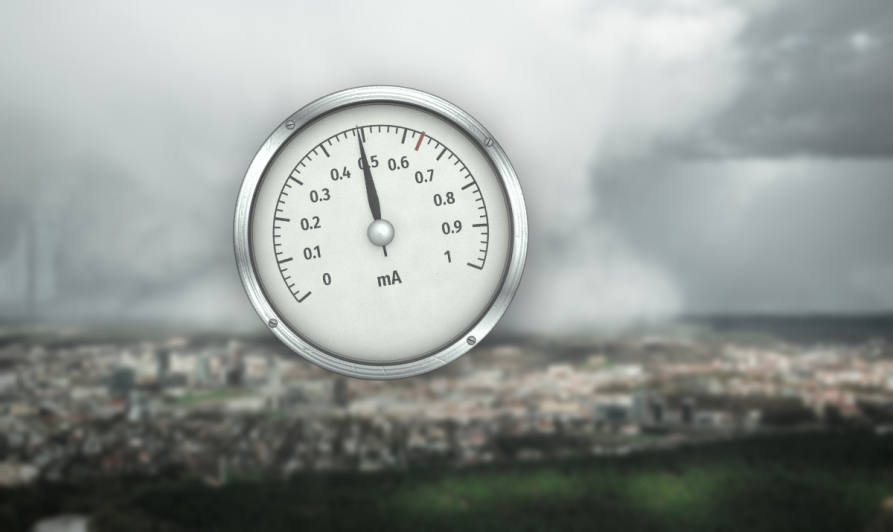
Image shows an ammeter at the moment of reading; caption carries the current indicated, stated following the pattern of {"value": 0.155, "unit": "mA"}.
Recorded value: {"value": 0.49, "unit": "mA"}
